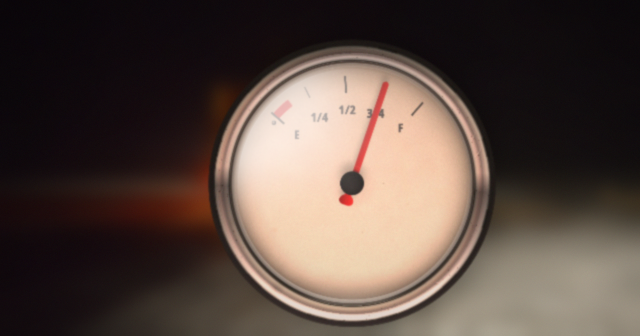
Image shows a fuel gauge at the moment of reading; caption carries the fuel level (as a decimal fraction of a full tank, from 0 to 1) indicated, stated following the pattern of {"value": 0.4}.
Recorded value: {"value": 0.75}
